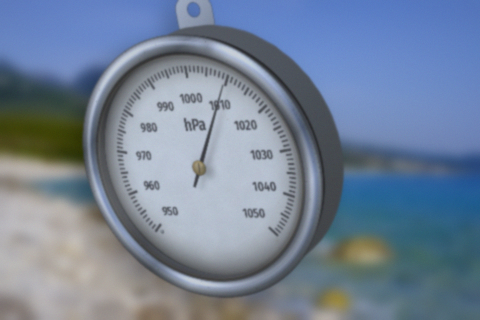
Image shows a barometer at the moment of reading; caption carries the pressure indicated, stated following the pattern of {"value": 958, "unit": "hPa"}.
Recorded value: {"value": 1010, "unit": "hPa"}
